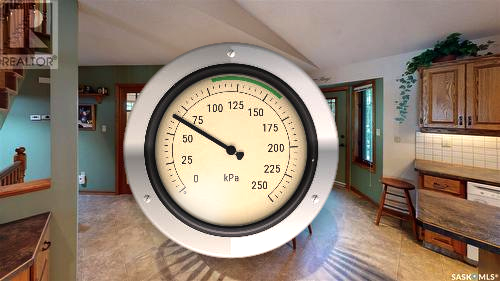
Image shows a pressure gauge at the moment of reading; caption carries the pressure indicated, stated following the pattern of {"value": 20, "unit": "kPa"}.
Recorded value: {"value": 65, "unit": "kPa"}
